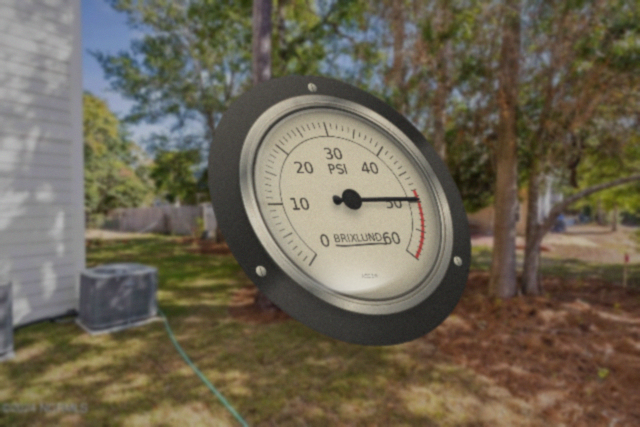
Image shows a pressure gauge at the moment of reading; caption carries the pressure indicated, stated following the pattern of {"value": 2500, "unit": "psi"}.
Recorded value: {"value": 50, "unit": "psi"}
